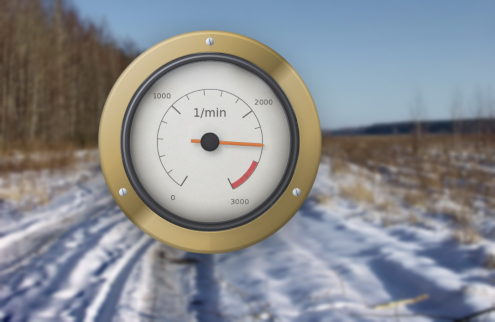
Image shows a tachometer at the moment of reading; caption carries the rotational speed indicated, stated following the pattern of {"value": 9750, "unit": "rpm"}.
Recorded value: {"value": 2400, "unit": "rpm"}
